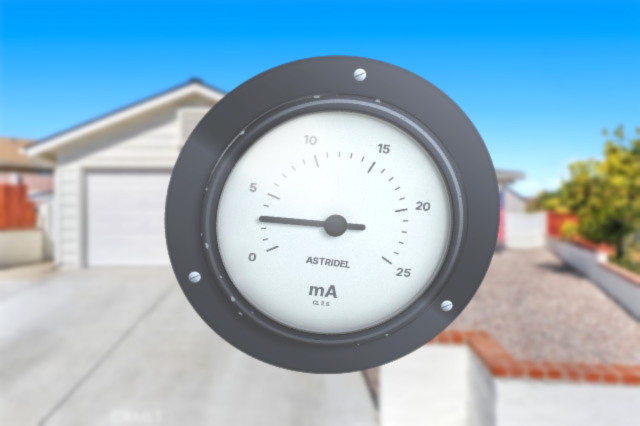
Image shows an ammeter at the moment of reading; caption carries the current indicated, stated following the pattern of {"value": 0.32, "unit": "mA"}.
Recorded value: {"value": 3, "unit": "mA"}
